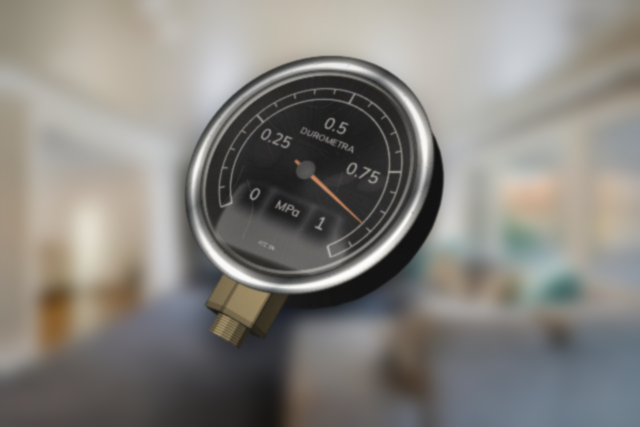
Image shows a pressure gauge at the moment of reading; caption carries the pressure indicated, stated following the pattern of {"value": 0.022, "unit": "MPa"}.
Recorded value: {"value": 0.9, "unit": "MPa"}
